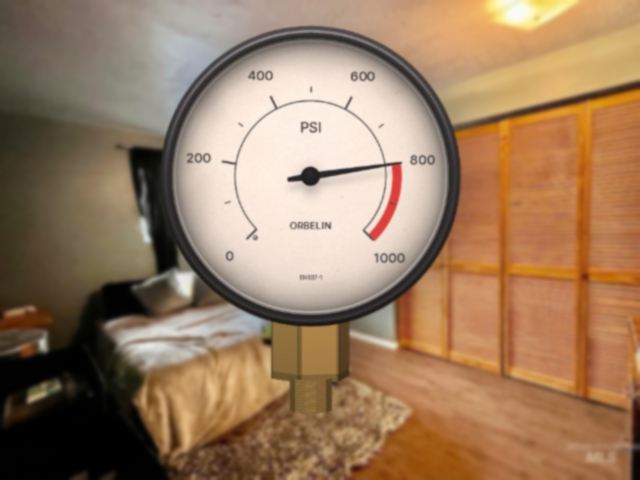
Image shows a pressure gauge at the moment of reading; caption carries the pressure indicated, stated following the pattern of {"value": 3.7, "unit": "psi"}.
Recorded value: {"value": 800, "unit": "psi"}
